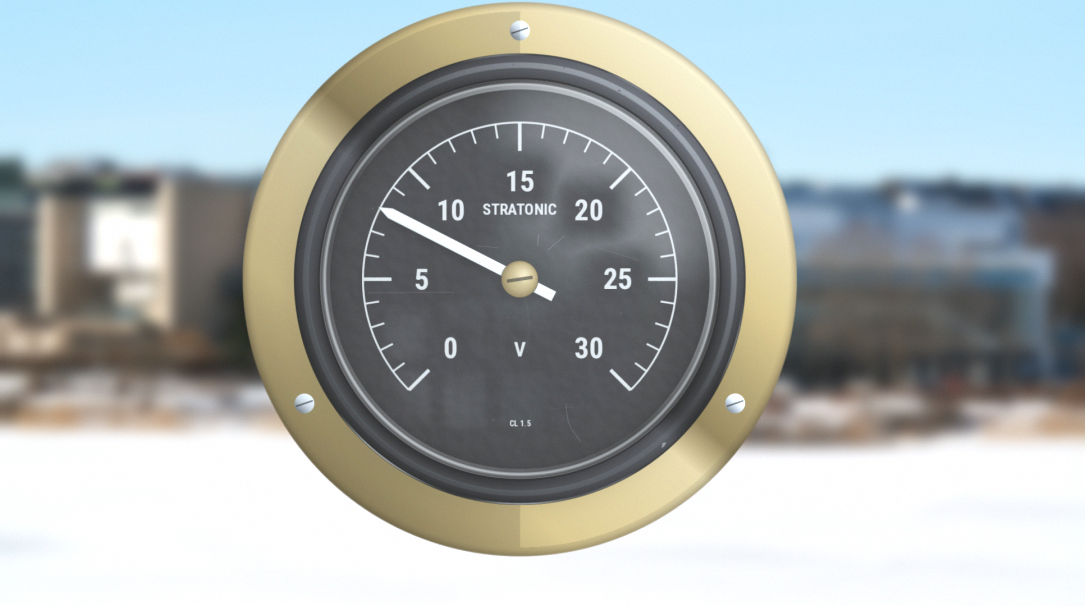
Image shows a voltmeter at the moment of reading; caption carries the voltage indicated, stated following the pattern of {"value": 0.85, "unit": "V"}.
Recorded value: {"value": 8, "unit": "V"}
